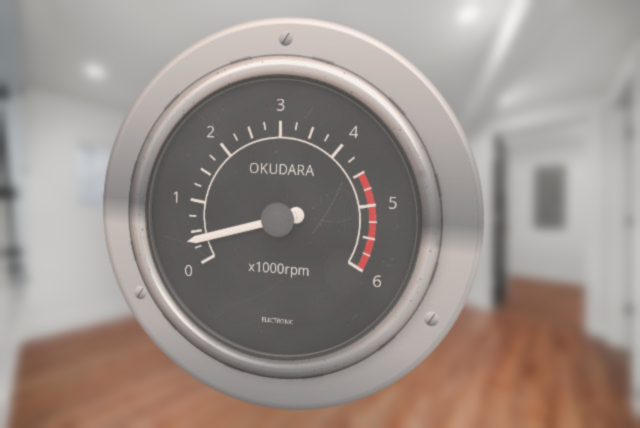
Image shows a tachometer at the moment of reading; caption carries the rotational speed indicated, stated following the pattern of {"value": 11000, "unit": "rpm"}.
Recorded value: {"value": 375, "unit": "rpm"}
